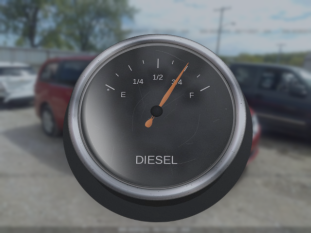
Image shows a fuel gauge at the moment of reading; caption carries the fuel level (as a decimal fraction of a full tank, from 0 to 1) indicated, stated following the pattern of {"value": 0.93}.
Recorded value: {"value": 0.75}
